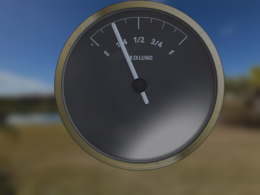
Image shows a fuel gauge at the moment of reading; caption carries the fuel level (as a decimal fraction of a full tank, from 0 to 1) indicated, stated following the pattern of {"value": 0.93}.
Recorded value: {"value": 0.25}
